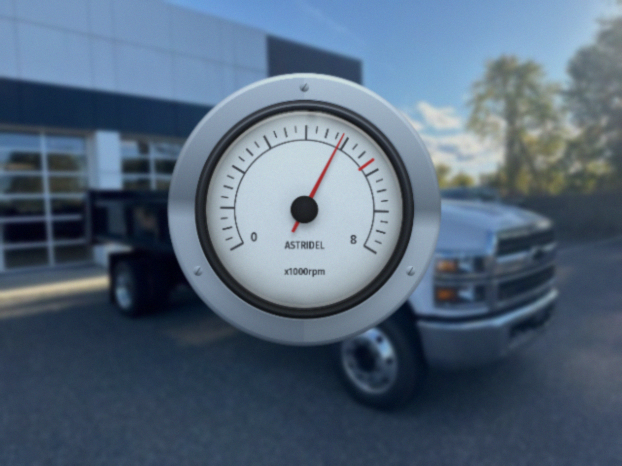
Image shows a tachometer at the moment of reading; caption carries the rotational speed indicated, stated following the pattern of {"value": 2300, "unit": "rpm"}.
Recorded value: {"value": 4875, "unit": "rpm"}
